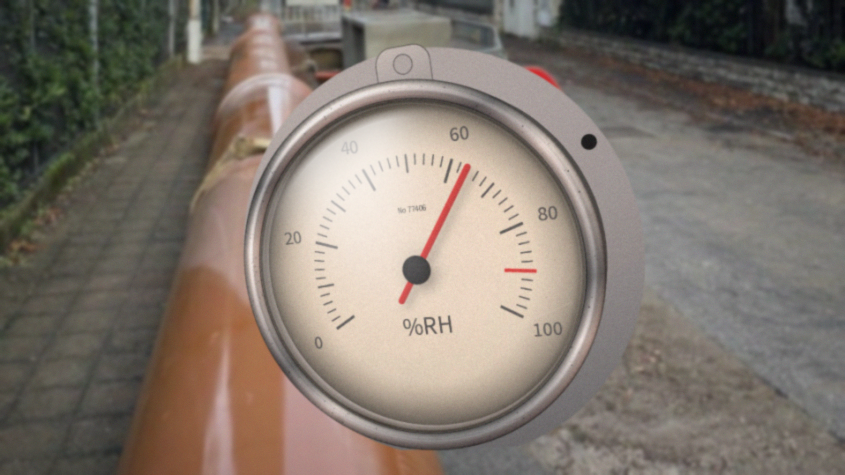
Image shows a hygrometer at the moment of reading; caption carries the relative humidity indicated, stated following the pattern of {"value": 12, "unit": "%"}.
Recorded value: {"value": 64, "unit": "%"}
